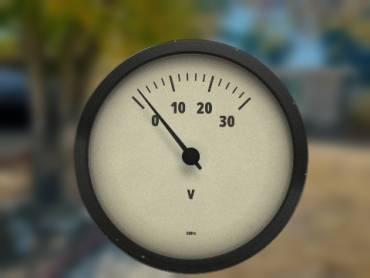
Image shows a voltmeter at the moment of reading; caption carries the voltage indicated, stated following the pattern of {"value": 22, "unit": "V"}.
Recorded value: {"value": 2, "unit": "V"}
